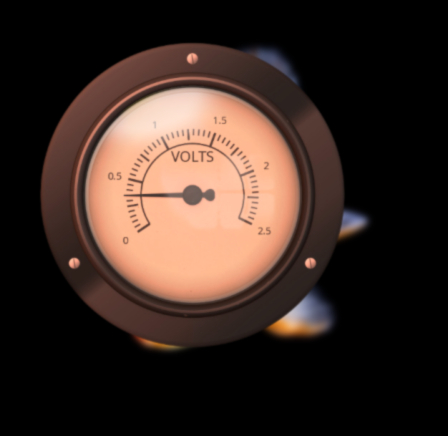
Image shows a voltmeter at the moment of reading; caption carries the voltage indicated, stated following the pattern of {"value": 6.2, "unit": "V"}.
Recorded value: {"value": 0.35, "unit": "V"}
